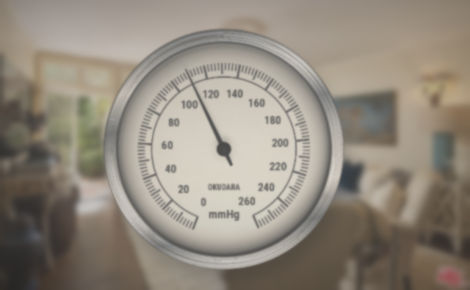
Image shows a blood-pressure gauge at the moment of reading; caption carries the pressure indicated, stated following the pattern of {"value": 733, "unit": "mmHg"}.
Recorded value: {"value": 110, "unit": "mmHg"}
